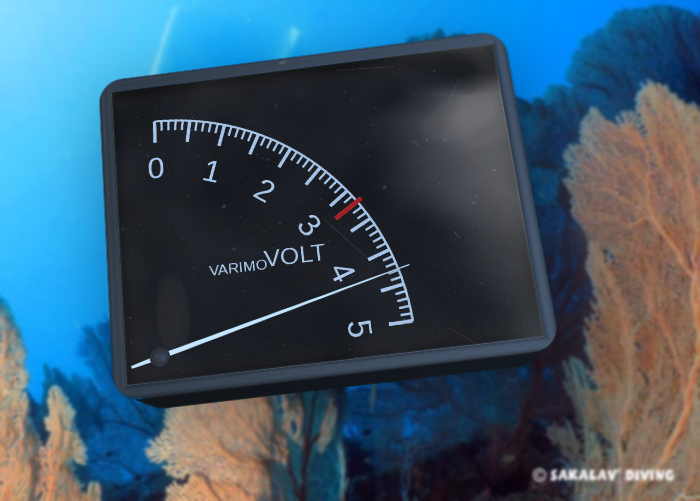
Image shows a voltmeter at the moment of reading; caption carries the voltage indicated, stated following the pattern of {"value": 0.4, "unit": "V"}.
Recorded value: {"value": 4.3, "unit": "V"}
